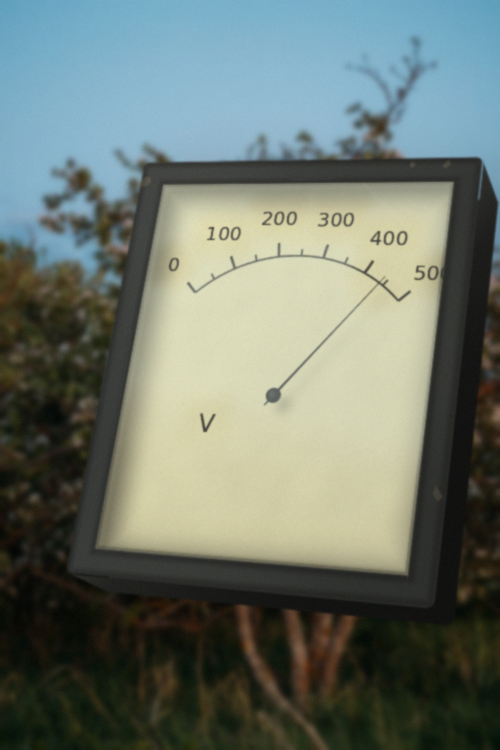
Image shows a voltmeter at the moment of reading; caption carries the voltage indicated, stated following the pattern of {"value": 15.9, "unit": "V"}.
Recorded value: {"value": 450, "unit": "V"}
